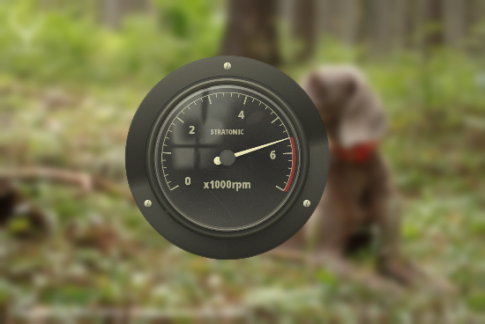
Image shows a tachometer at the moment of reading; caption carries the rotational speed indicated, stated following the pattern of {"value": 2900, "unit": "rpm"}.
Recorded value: {"value": 5600, "unit": "rpm"}
